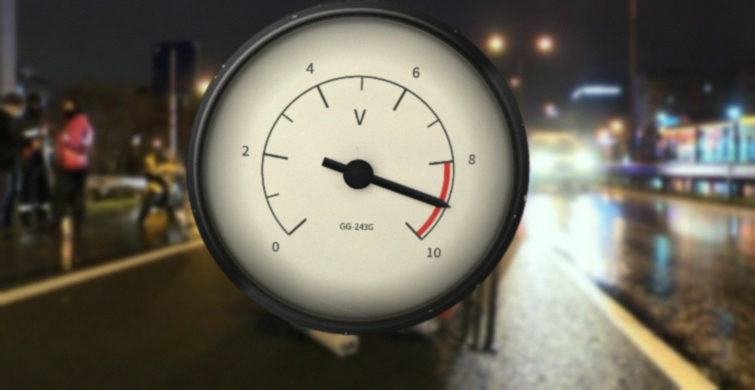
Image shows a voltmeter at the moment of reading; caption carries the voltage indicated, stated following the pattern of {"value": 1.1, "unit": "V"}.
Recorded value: {"value": 9, "unit": "V"}
